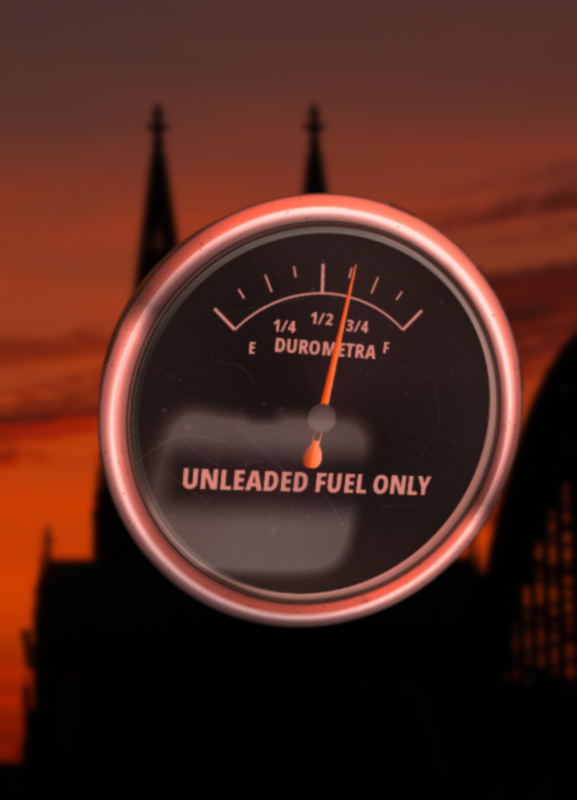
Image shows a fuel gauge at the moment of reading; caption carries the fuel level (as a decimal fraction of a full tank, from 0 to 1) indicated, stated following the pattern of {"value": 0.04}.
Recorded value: {"value": 0.625}
